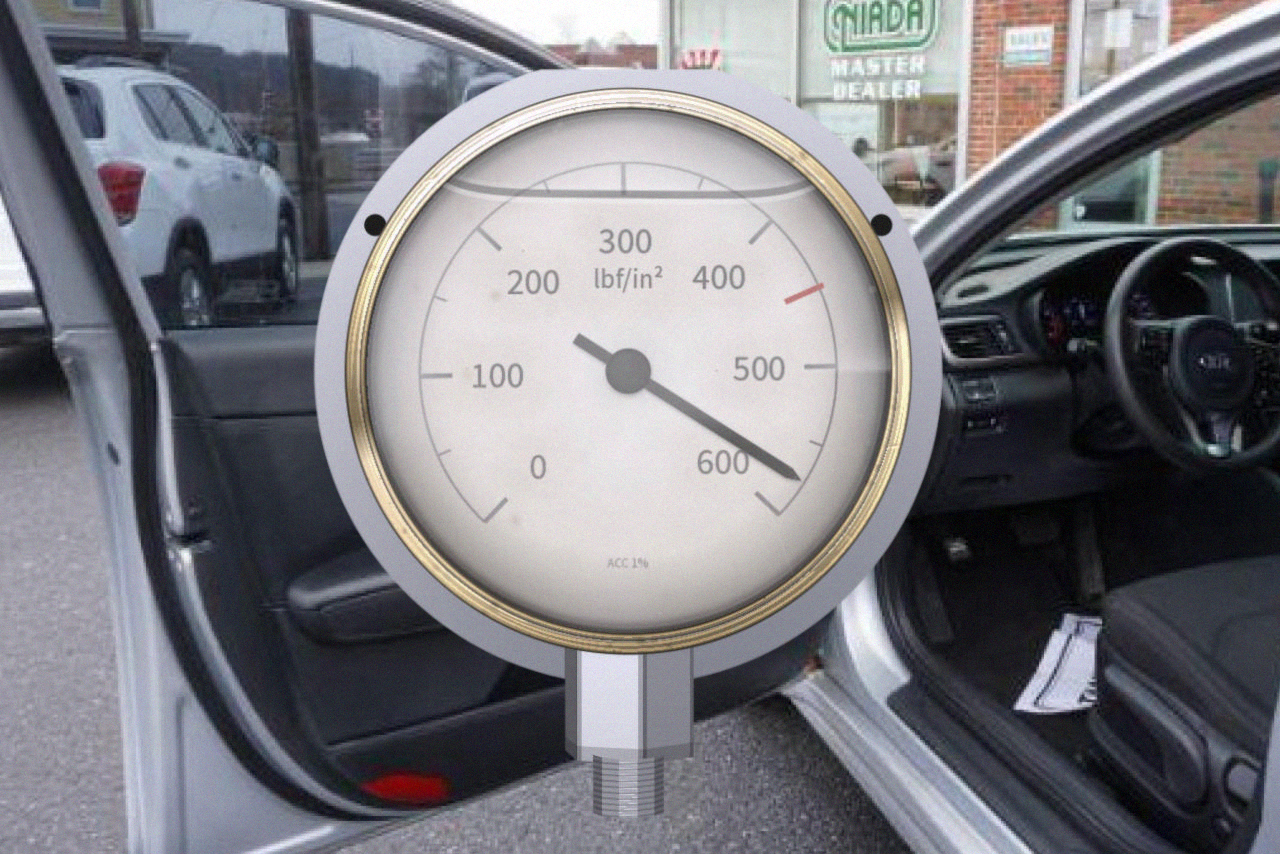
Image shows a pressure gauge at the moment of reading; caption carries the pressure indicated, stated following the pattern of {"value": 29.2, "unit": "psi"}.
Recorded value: {"value": 575, "unit": "psi"}
